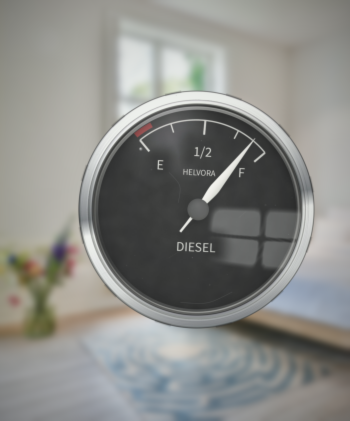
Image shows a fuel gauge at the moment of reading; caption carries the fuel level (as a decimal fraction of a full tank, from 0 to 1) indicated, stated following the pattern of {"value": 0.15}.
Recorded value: {"value": 0.875}
